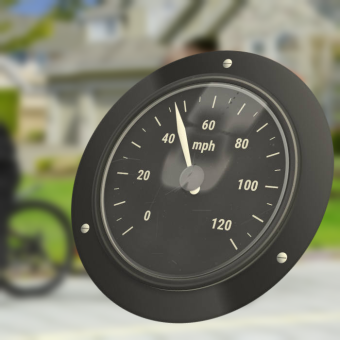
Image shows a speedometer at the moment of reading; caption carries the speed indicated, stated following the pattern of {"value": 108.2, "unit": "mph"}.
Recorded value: {"value": 47.5, "unit": "mph"}
